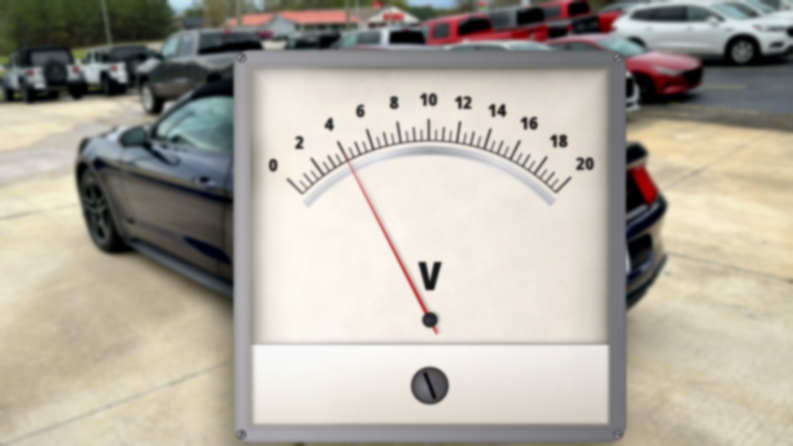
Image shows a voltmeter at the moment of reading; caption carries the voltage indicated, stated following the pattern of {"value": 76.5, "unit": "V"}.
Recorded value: {"value": 4, "unit": "V"}
